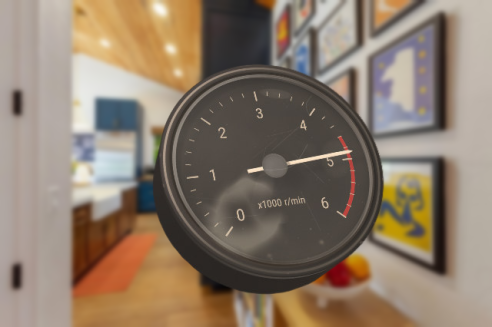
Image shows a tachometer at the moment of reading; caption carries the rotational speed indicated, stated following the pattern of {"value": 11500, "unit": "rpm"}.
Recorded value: {"value": 4900, "unit": "rpm"}
